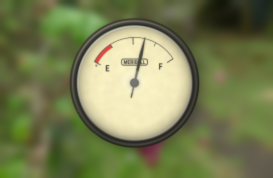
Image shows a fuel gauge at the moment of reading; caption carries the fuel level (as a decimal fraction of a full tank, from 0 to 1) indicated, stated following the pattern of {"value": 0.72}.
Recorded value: {"value": 0.625}
